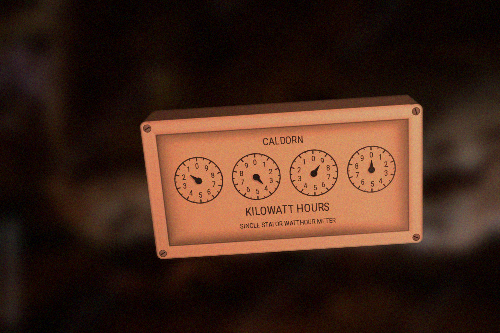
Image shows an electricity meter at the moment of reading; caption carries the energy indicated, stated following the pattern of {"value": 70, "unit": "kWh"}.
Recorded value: {"value": 1390, "unit": "kWh"}
